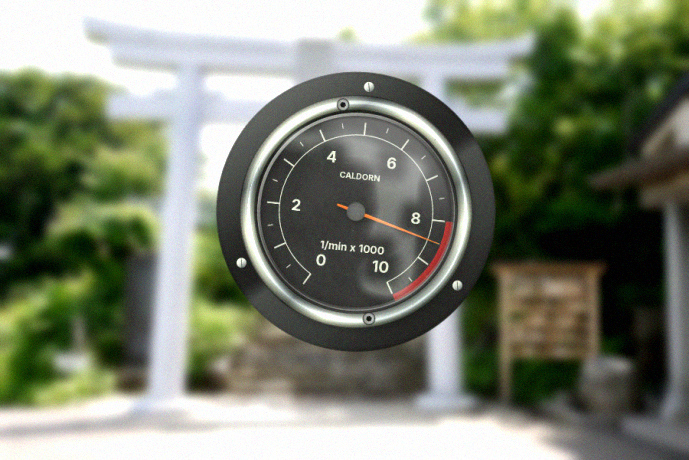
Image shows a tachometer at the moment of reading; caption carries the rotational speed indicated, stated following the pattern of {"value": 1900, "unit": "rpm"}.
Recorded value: {"value": 8500, "unit": "rpm"}
